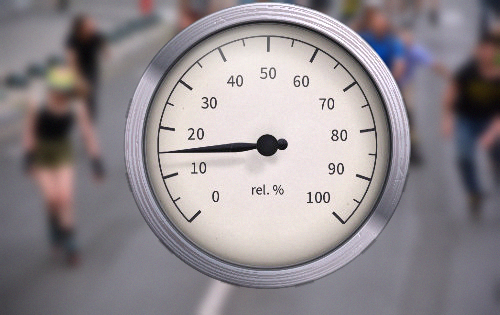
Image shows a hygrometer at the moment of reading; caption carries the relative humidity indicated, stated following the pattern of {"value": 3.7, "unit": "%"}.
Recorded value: {"value": 15, "unit": "%"}
